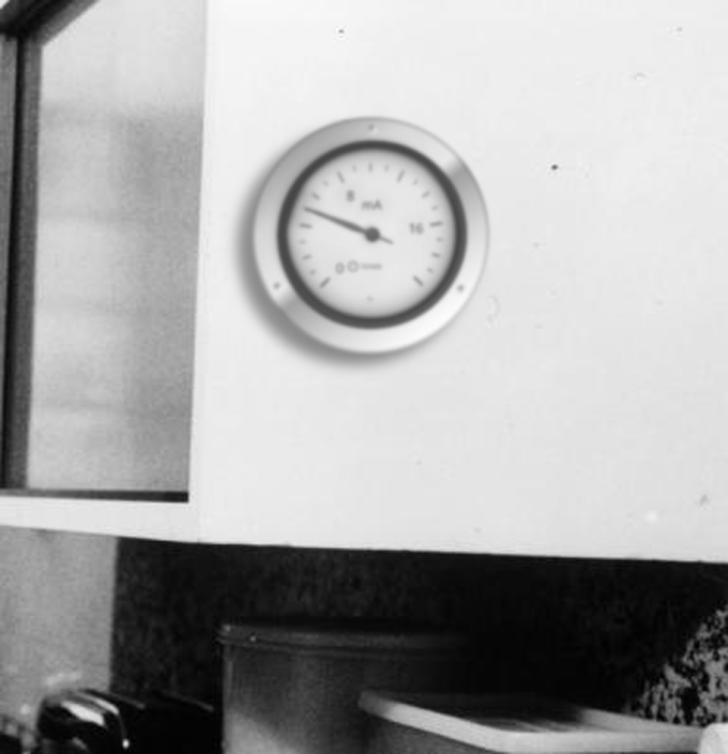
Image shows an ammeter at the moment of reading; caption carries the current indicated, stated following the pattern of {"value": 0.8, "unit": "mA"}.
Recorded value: {"value": 5, "unit": "mA"}
